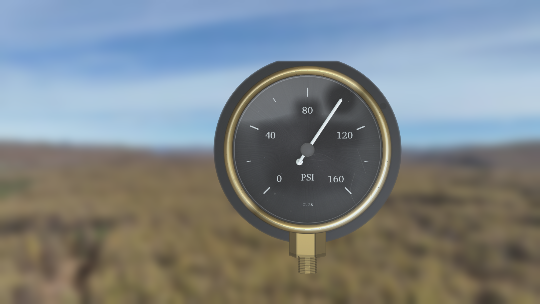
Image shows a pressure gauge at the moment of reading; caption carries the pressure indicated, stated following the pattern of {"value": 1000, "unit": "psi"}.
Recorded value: {"value": 100, "unit": "psi"}
